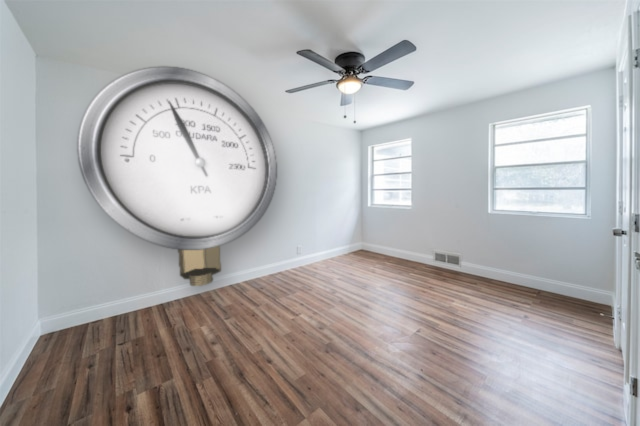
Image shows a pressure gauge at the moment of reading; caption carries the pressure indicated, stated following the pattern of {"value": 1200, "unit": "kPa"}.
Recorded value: {"value": 900, "unit": "kPa"}
